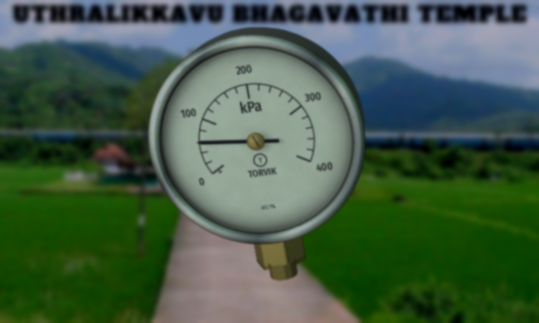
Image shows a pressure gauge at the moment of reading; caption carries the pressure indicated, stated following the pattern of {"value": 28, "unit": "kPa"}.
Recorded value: {"value": 60, "unit": "kPa"}
